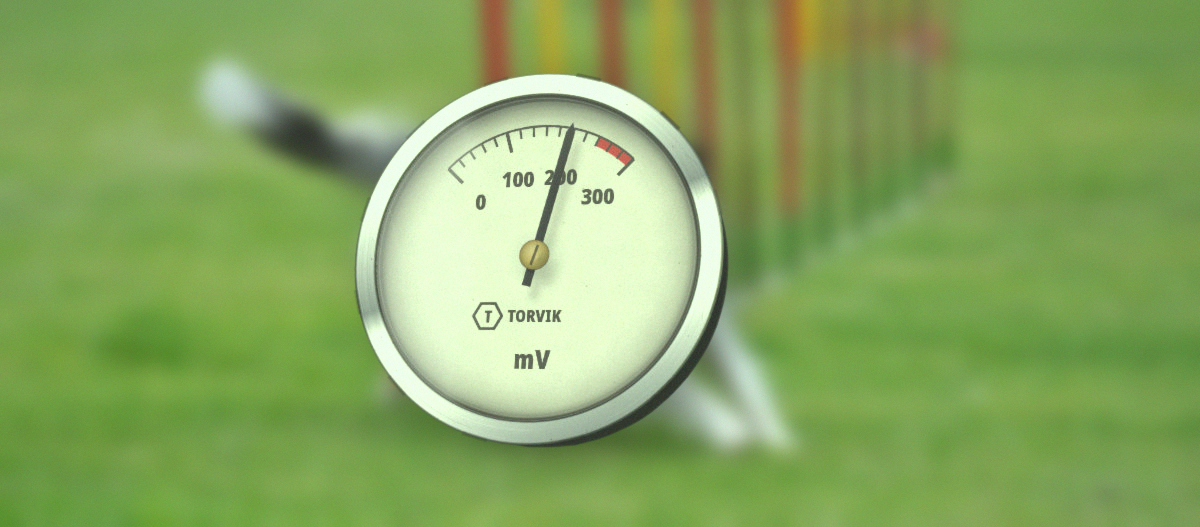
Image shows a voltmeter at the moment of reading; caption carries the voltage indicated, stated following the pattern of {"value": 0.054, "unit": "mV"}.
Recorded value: {"value": 200, "unit": "mV"}
